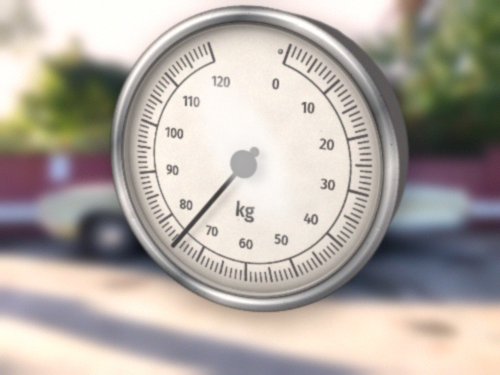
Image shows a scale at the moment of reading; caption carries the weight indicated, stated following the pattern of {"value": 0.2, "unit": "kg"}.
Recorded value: {"value": 75, "unit": "kg"}
